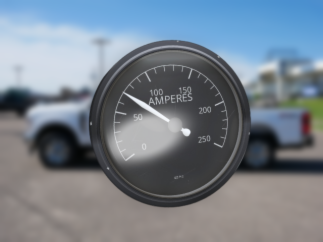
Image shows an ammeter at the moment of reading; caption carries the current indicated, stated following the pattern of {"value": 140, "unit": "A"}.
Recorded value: {"value": 70, "unit": "A"}
